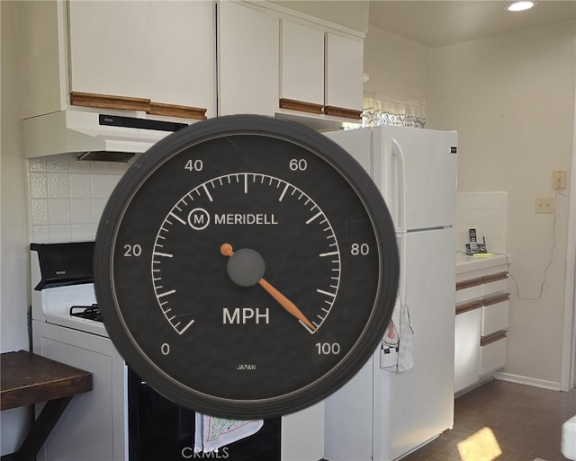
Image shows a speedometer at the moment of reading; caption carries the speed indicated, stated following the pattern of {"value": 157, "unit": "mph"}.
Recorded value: {"value": 99, "unit": "mph"}
